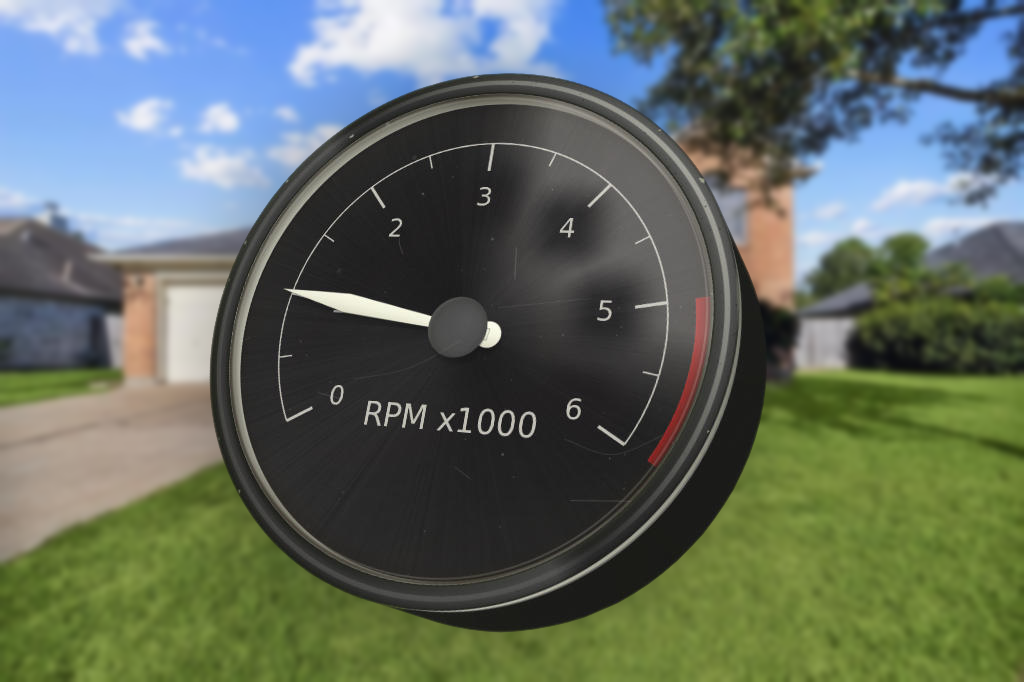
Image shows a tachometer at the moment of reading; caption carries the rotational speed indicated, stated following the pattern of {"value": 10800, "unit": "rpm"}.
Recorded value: {"value": 1000, "unit": "rpm"}
